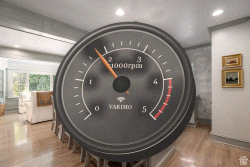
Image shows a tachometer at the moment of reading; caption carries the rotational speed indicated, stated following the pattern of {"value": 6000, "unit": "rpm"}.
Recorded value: {"value": 1800, "unit": "rpm"}
